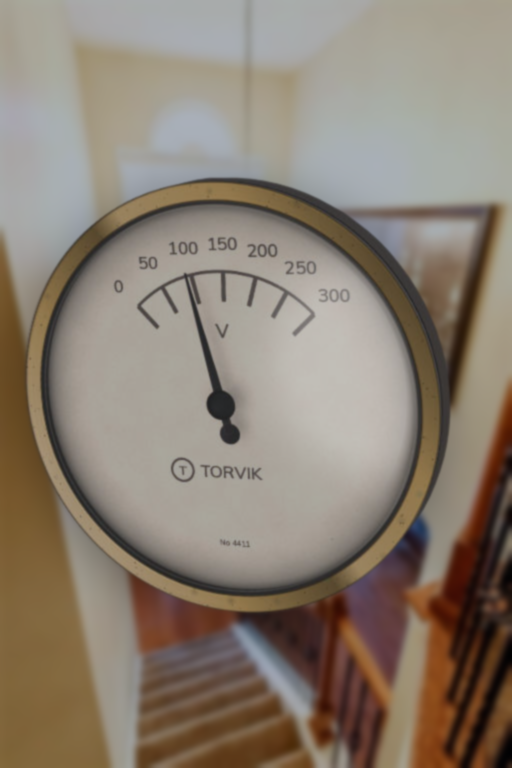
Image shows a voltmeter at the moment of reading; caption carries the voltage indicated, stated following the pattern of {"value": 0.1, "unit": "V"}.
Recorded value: {"value": 100, "unit": "V"}
